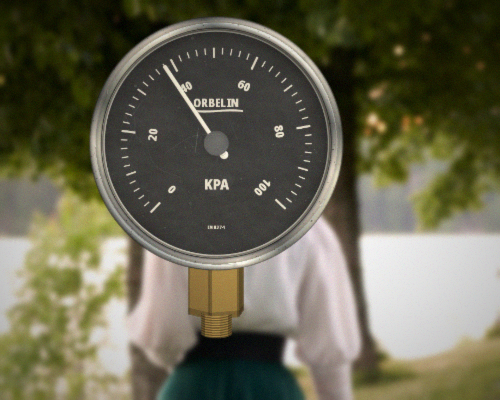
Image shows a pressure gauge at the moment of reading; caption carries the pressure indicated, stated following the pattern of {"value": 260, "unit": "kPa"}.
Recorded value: {"value": 38, "unit": "kPa"}
